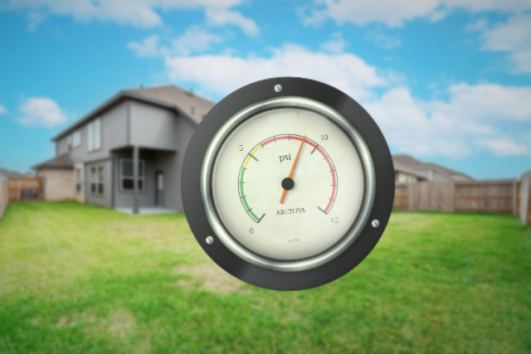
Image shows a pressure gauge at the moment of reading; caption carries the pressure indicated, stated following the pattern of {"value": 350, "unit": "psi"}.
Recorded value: {"value": 9, "unit": "psi"}
